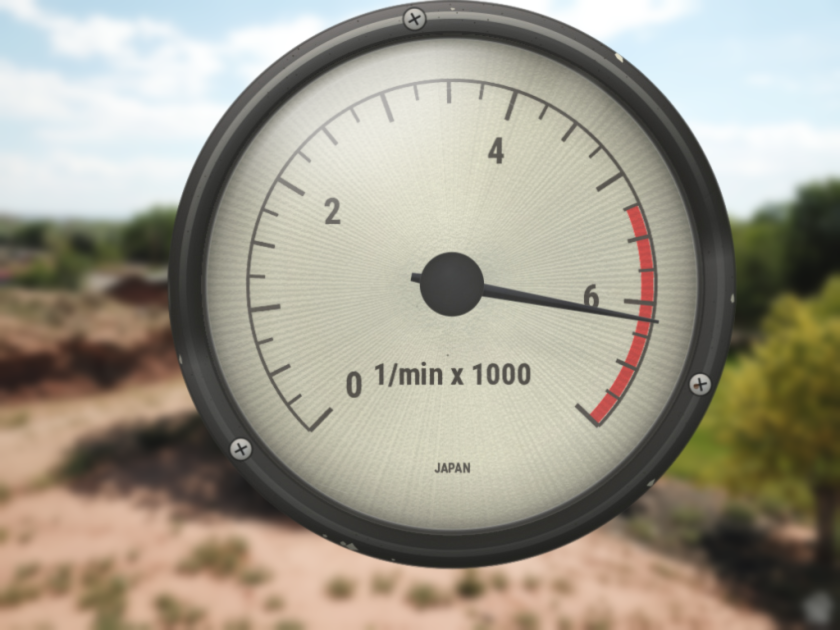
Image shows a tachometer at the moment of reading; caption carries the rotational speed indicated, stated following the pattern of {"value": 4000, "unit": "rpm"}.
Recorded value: {"value": 6125, "unit": "rpm"}
